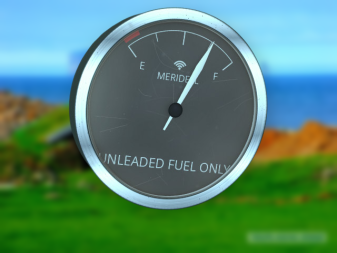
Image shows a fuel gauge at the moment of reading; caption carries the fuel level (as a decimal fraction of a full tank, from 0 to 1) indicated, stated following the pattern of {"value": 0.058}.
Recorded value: {"value": 0.75}
